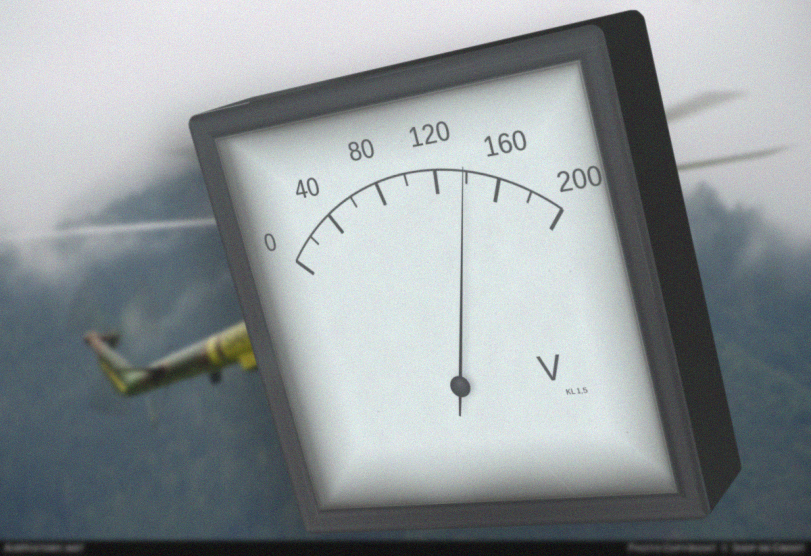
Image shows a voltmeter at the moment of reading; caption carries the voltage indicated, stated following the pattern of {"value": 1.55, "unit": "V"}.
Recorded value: {"value": 140, "unit": "V"}
